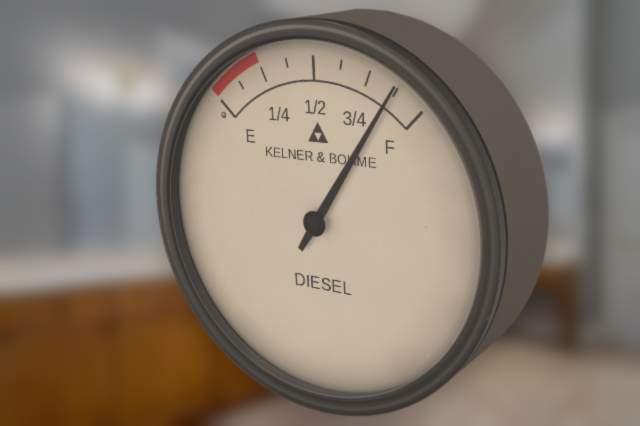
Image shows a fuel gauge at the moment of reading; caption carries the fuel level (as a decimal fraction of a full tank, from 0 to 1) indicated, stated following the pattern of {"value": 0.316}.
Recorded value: {"value": 0.875}
